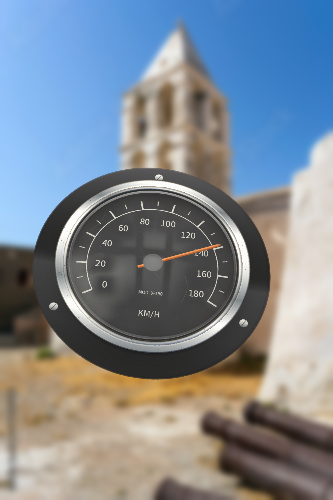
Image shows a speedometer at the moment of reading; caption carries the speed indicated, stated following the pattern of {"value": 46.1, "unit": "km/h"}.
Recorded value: {"value": 140, "unit": "km/h"}
